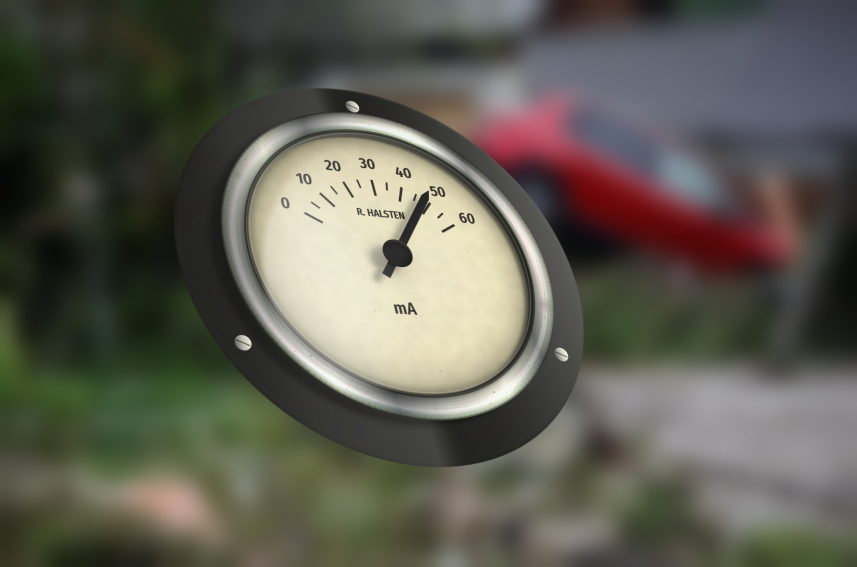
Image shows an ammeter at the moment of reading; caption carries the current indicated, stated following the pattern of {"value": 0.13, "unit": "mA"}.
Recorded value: {"value": 47.5, "unit": "mA"}
